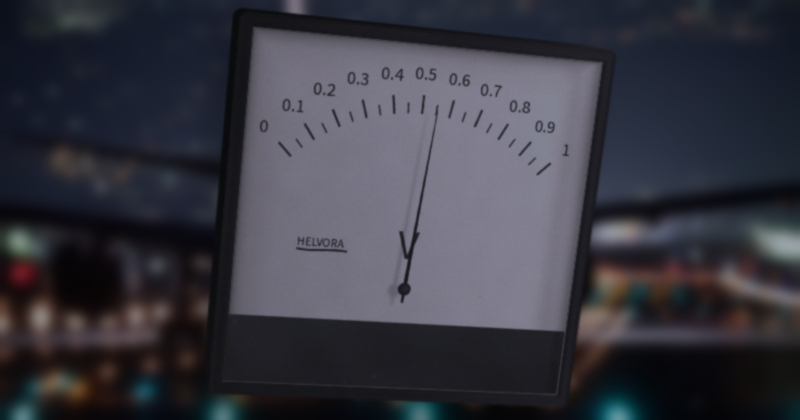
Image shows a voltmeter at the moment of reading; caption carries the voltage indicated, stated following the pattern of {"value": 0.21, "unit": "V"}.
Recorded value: {"value": 0.55, "unit": "V"}
